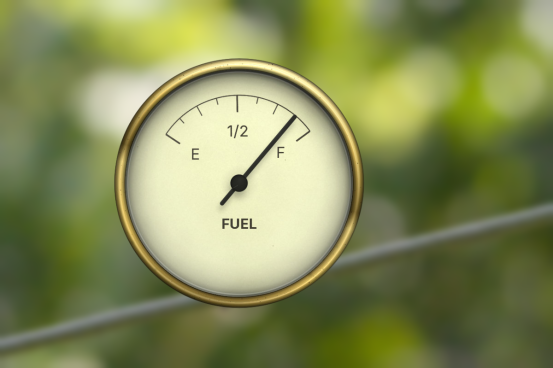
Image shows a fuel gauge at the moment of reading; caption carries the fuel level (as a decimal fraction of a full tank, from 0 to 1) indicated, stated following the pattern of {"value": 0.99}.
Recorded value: {"value": 0.875}
